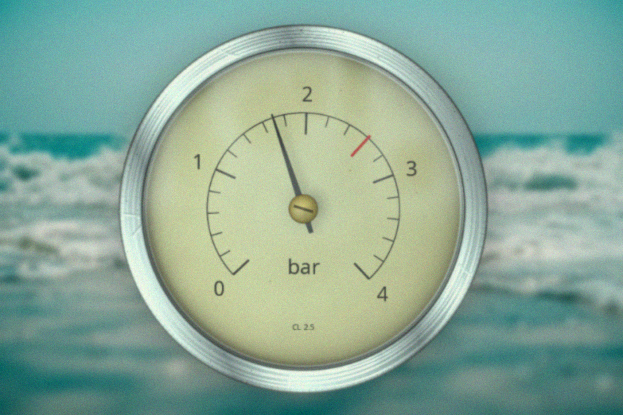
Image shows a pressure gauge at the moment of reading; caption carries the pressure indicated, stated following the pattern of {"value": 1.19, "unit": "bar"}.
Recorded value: {"value": 1.7, "unit": "bar"}
